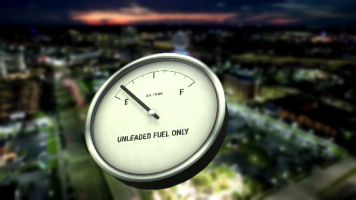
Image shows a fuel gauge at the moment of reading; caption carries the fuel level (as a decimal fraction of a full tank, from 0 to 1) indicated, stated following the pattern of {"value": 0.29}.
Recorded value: {"value": 0.125}
